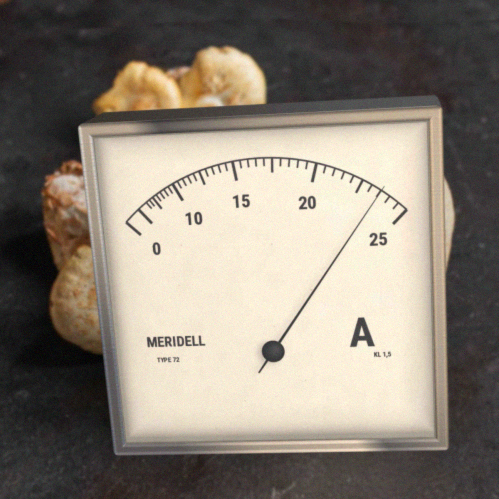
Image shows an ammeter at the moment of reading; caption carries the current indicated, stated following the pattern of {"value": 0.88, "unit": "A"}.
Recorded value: {"value": 23.5, "unit": "A"}
